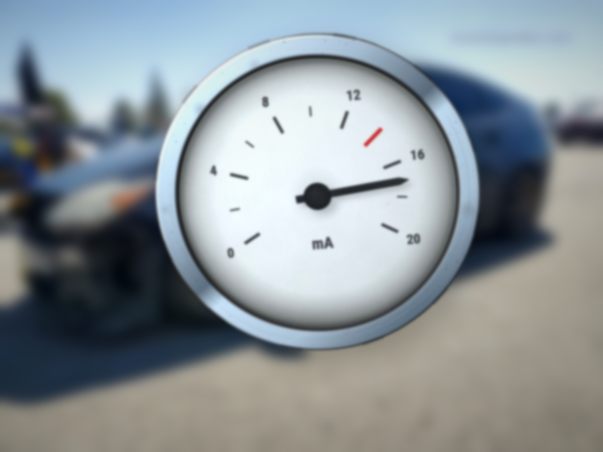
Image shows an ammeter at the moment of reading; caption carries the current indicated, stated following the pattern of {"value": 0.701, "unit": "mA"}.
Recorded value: {"value": 17, "unit": "mA"}
